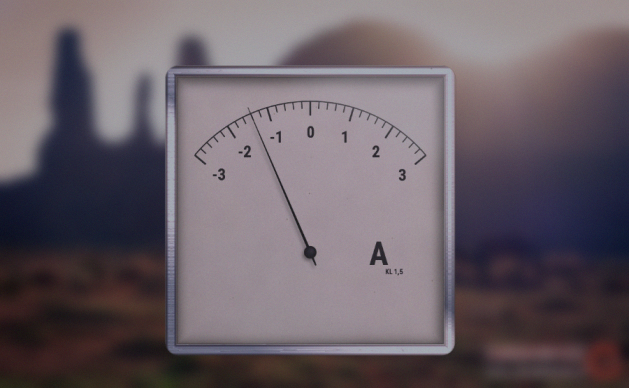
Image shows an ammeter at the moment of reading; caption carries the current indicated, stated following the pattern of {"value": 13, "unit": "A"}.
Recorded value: {"value": -1.4, "unit": "A"}
